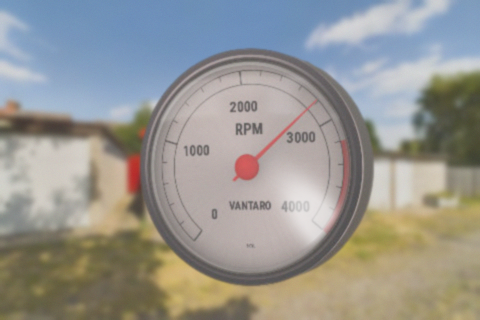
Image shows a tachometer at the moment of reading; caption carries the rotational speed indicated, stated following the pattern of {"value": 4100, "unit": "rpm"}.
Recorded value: {"value": 2800, "unit": "rpm"}
